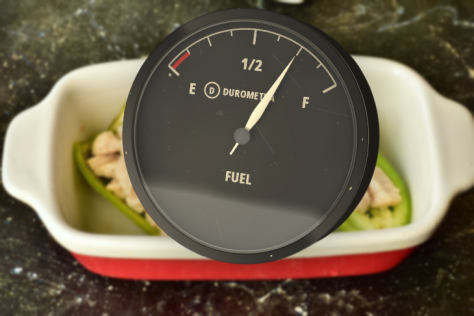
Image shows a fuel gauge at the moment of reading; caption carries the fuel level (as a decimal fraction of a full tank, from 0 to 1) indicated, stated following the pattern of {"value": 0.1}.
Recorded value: {"value": 0.75}
